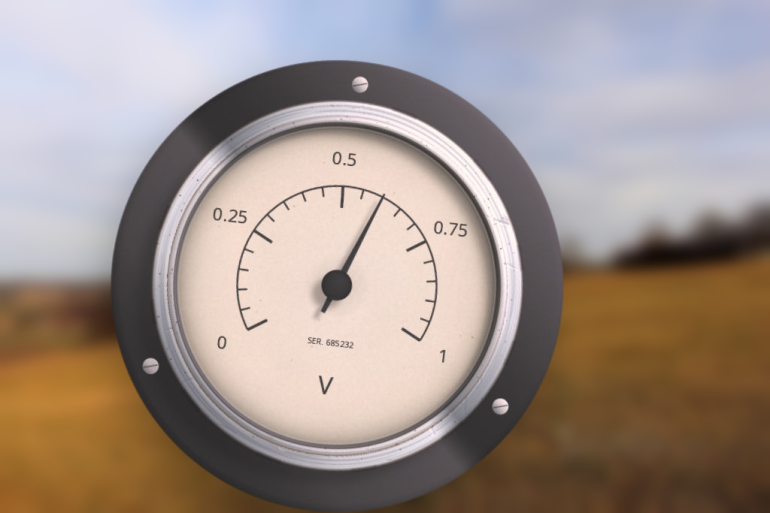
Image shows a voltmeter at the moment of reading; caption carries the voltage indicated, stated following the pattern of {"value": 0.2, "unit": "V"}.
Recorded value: {"value": 0.6, "unit": "V"}
